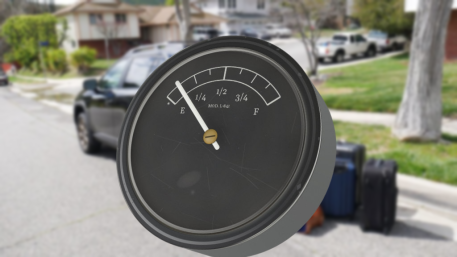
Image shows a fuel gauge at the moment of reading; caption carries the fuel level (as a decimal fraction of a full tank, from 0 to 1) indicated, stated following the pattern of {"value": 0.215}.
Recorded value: {"value": 0.125}
